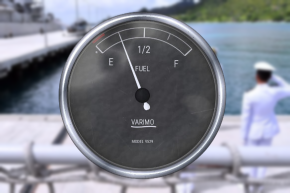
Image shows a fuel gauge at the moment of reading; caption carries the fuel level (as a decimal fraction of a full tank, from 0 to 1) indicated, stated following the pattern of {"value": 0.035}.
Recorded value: {"value": 0.25}
